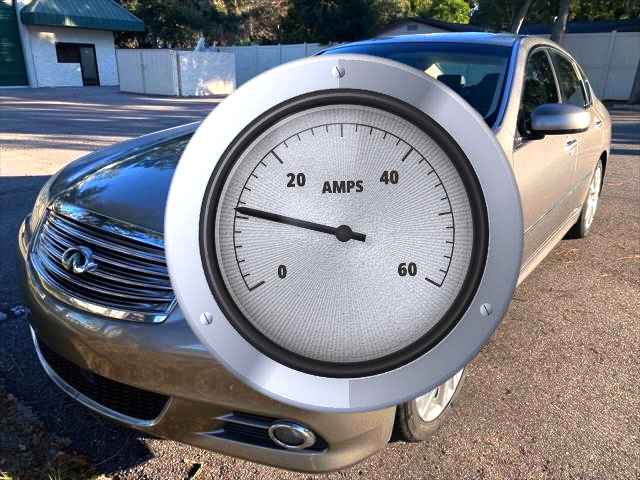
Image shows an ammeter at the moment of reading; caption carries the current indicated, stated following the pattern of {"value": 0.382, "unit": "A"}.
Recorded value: {"value": 11, "unit": "A"}
